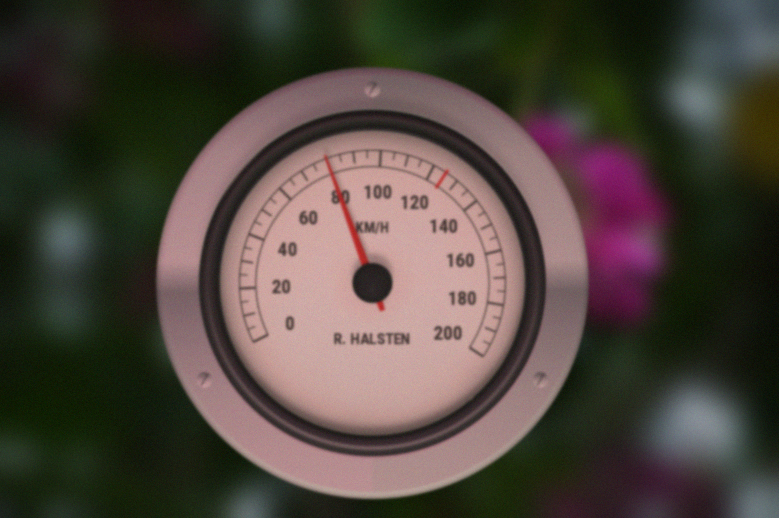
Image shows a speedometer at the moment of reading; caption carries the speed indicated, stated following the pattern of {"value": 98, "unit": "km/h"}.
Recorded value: {"value": 80, "unit": "km/h"}
